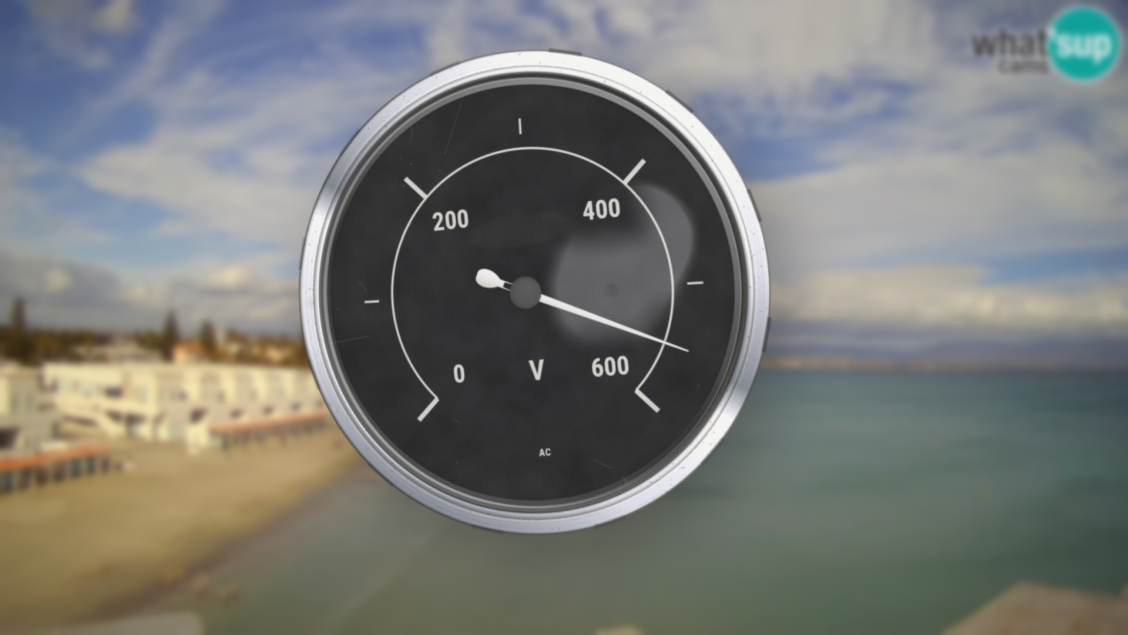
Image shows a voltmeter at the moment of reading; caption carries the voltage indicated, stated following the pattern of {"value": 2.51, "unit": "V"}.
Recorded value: {"value": 550, "unit": "V"}
